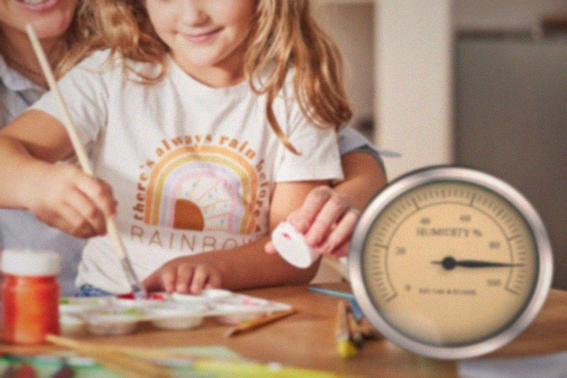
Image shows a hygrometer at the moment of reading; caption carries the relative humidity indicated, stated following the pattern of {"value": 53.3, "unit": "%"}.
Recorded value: {"value": 90, "unit": "%"}
